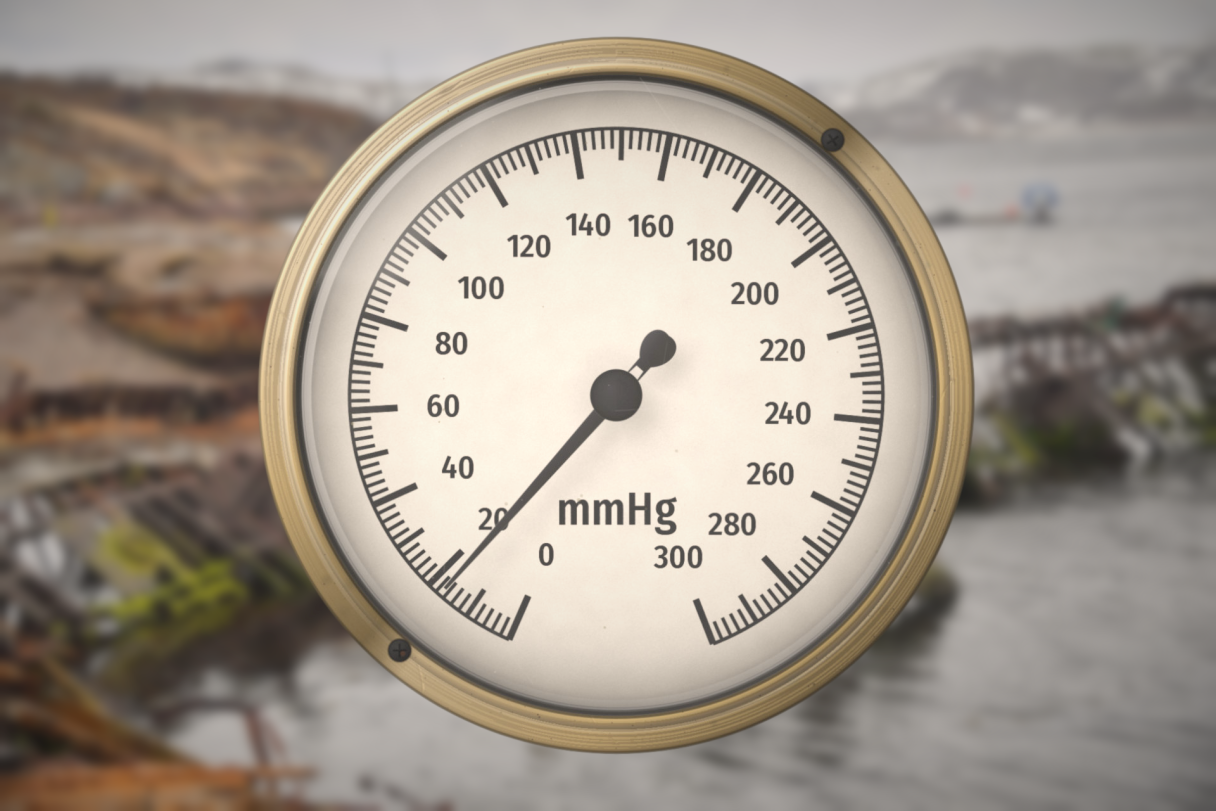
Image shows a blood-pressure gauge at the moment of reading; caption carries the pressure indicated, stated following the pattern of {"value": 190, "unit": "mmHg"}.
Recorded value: {"value": 17, "unit": "mmHg"}
